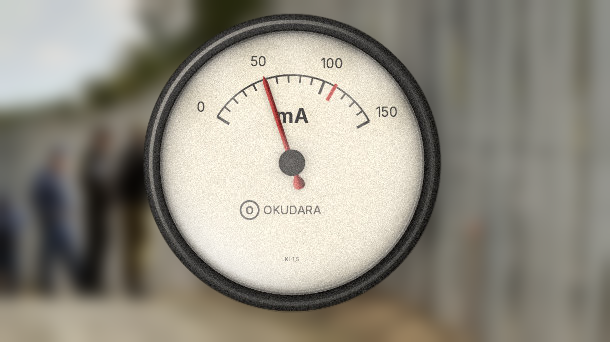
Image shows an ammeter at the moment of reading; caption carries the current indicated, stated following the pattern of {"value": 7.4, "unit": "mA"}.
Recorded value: {"value": 50, "unit": "mA"}
